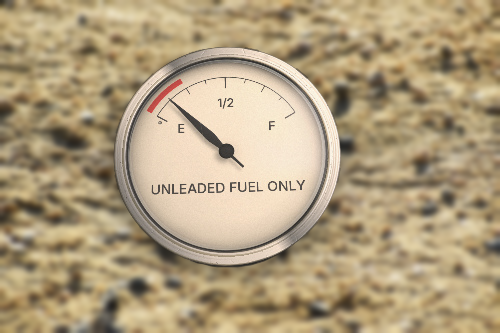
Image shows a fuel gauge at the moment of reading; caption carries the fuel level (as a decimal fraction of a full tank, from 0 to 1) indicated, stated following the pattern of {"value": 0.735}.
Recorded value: {"value": 0.125}
